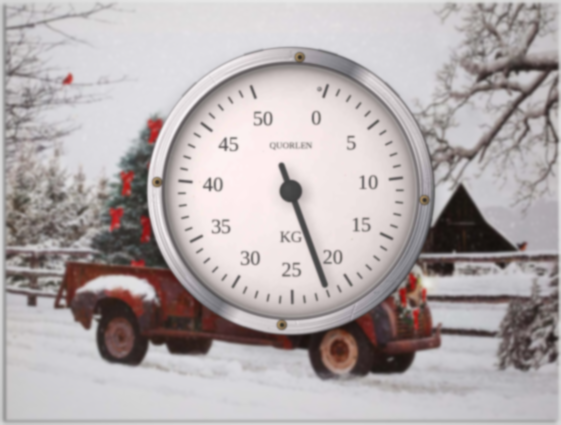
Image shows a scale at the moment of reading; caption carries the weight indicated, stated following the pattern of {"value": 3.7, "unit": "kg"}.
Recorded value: {"value": 22, "unit": "kg"}
